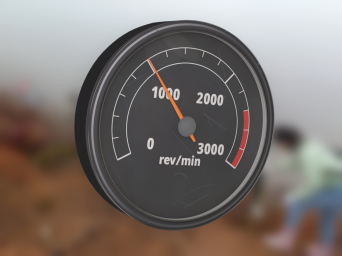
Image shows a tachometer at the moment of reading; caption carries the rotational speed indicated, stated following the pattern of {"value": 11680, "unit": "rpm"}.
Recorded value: {"value": 1000, "unit": "rpm"}
